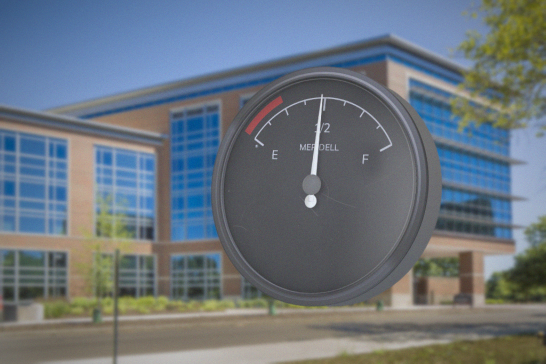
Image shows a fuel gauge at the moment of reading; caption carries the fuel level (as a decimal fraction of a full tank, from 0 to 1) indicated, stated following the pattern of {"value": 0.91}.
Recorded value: {"value": 0.5}
